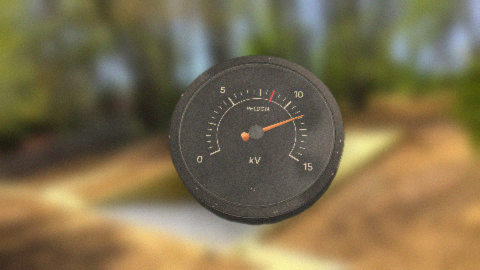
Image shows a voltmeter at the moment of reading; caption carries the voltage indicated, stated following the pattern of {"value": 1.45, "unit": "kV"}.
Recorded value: {"value": 11.5, "unit": "kV"}
